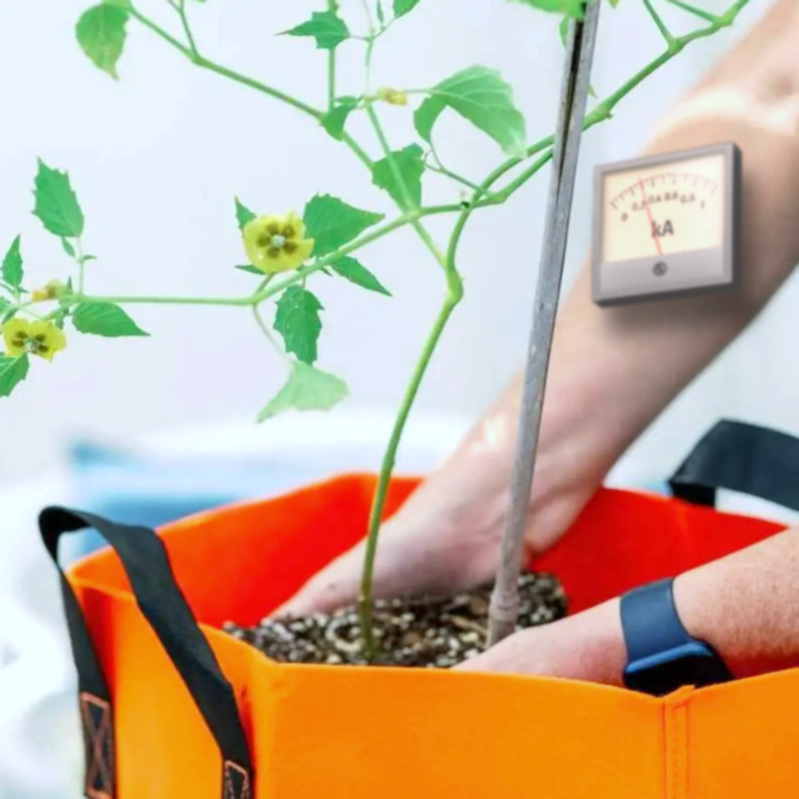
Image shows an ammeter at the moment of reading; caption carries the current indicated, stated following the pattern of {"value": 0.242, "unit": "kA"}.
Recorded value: {"value": 0.3, "unit": "kA"}
